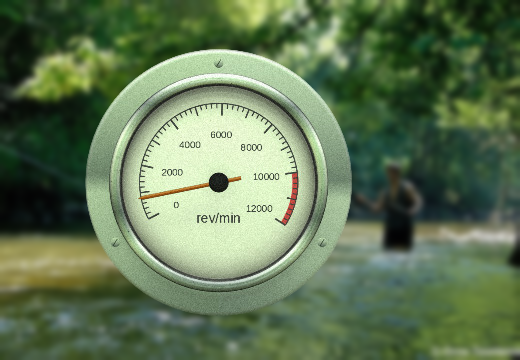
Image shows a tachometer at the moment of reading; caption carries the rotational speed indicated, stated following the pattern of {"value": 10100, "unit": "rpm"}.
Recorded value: {"value": 800, "unit": "rpm"}
